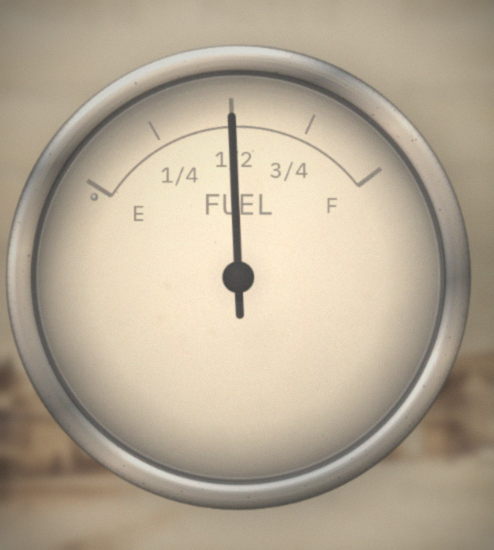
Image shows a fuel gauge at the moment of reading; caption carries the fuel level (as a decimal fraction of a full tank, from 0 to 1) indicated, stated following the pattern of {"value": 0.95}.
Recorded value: {"value": 0.5}
